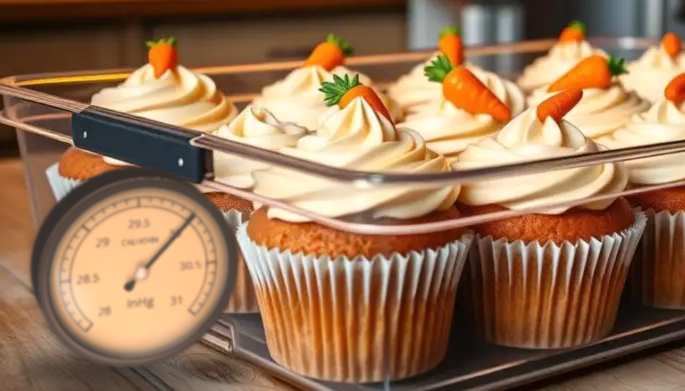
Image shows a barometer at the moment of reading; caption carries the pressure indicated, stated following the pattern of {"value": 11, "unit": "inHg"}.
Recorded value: {"value": 30, "unit": "inHg"}
